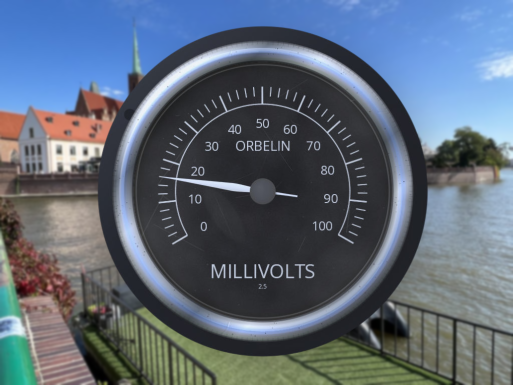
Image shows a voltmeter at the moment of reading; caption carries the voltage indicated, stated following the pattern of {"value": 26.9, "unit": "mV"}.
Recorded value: {"value": 16, "unit": "mV"}
